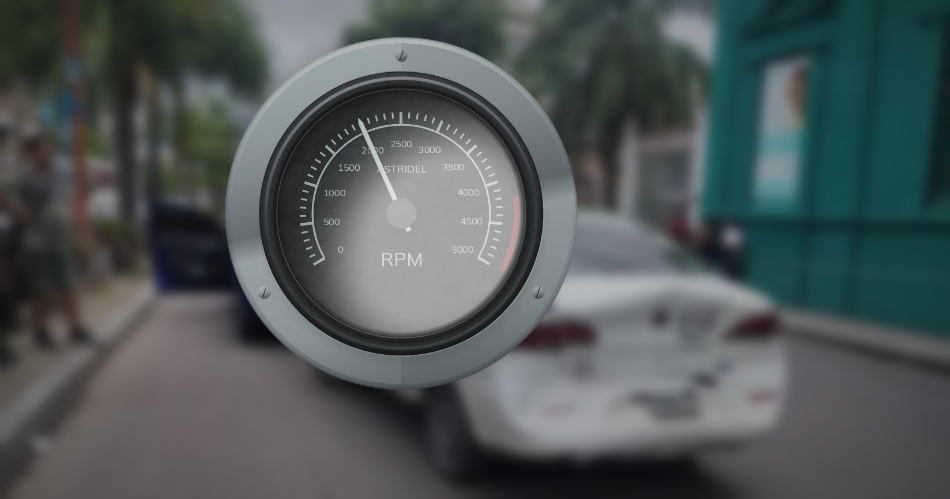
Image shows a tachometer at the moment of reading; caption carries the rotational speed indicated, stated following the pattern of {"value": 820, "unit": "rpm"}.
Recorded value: {"value": 2000, "unit": "rpm"}
